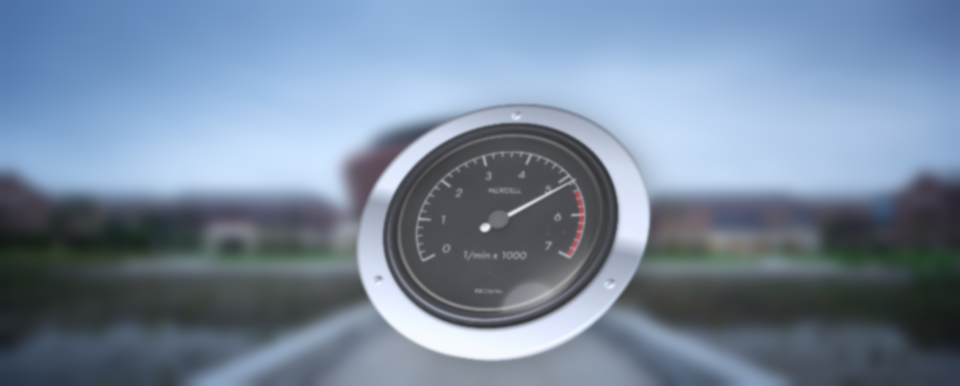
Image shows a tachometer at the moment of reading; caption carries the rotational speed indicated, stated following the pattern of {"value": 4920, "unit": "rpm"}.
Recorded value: {"value": 5200, "unit": "rpm"}
